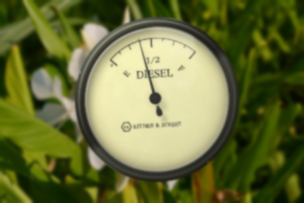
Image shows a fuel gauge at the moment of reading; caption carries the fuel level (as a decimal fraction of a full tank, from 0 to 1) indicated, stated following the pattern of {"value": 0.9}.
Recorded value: {"value": 0.375}
